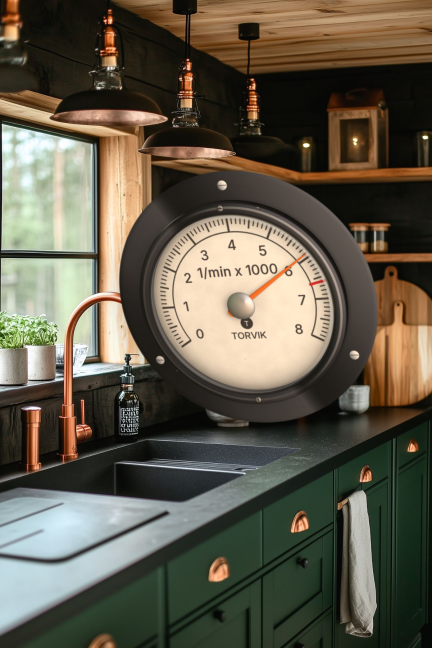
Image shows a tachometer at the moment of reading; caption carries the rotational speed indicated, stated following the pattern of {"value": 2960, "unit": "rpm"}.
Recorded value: {"value": 5900, "unit": "rpm"}
